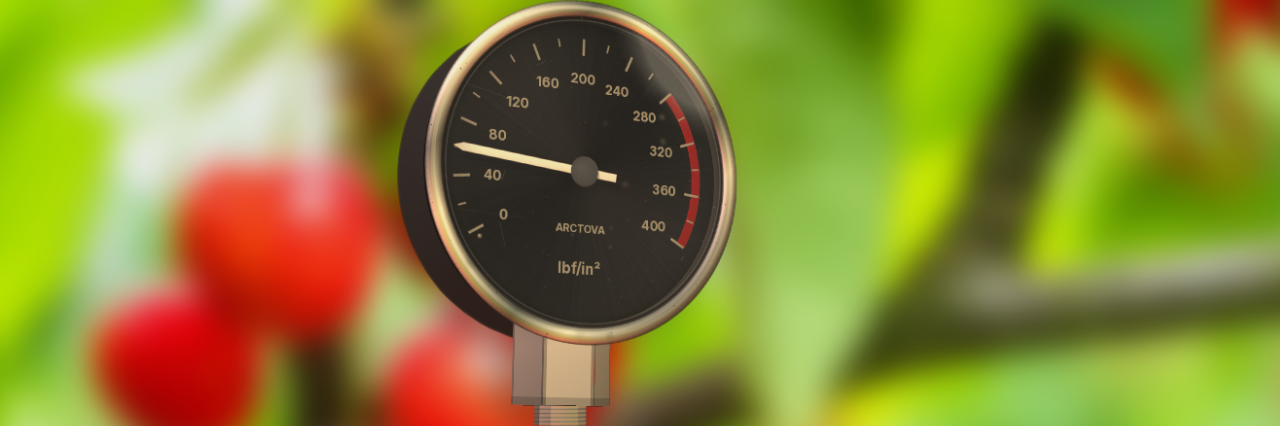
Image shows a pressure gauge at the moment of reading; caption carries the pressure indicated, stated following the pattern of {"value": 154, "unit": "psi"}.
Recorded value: {"value": 60, "unit": "psi"}
